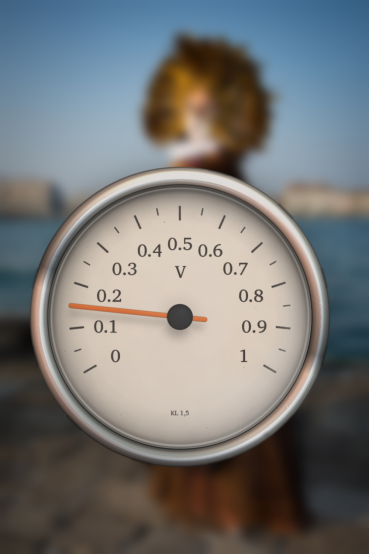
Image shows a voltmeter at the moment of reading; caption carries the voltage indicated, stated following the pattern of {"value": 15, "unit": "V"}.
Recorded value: {"value": 0.15, "unit": "V"}
